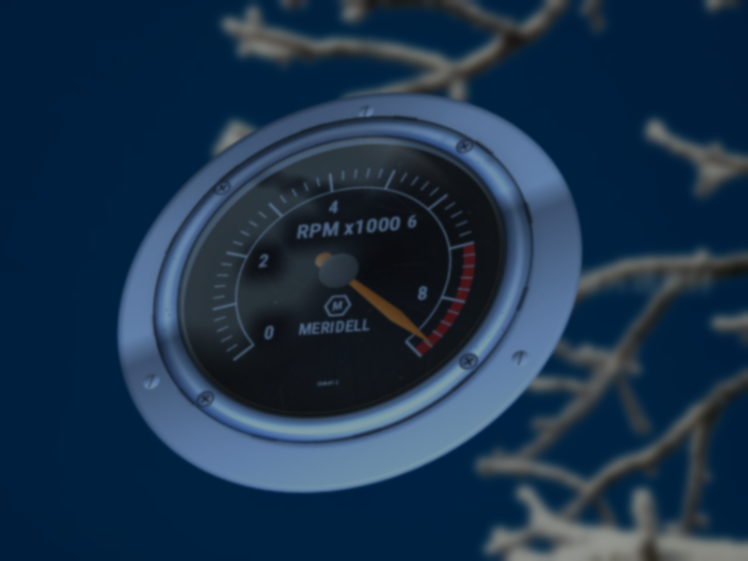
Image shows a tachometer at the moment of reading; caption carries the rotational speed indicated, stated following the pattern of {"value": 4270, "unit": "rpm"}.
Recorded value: {"value": 8800, "unit": "rpm"}
